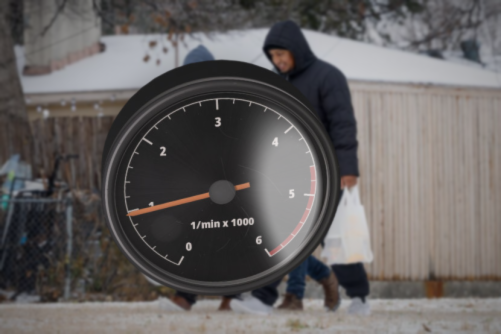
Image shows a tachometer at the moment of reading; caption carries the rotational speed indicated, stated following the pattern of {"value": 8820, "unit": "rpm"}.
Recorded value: {"value": 1000, "unit": "rpm"}
